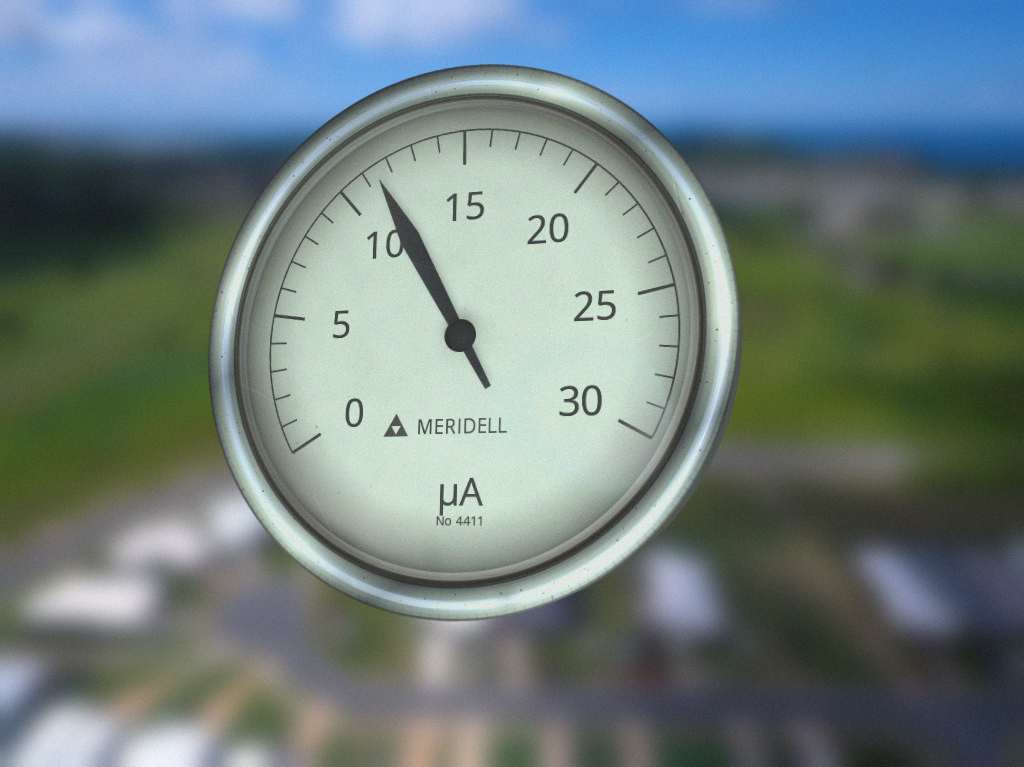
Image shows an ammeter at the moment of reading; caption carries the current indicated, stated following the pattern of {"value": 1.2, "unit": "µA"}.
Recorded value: {"value": 11.5, "unit": "µA"}
